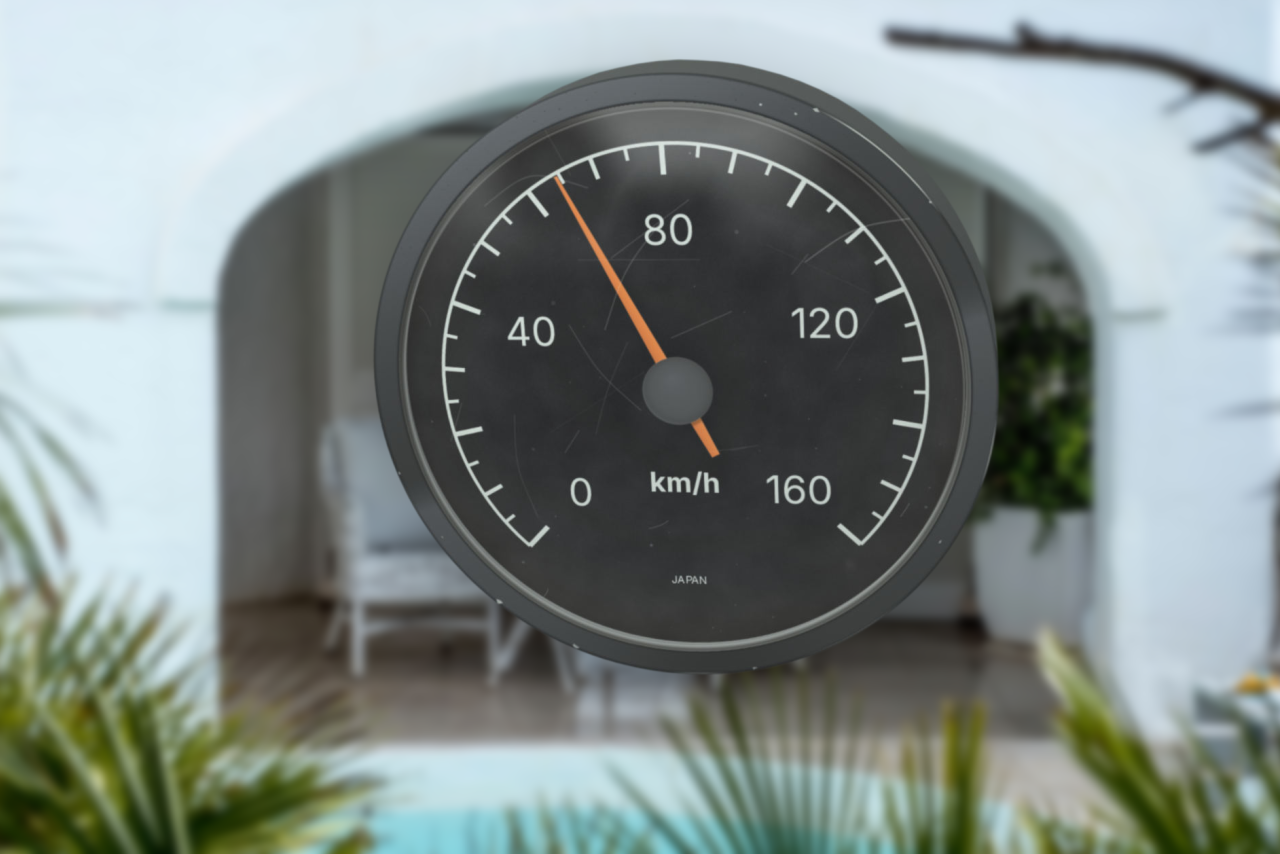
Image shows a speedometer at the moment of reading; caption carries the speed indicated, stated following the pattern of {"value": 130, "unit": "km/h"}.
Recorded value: {"value": 65, "unit": "km/h"}
